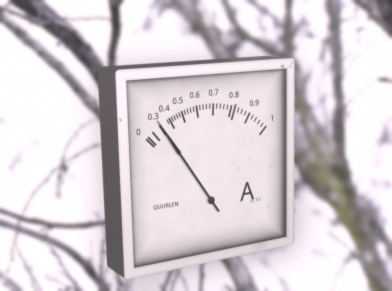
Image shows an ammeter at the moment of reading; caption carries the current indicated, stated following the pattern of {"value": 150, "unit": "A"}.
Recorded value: {"value": 0.3, "unit": "A"}
